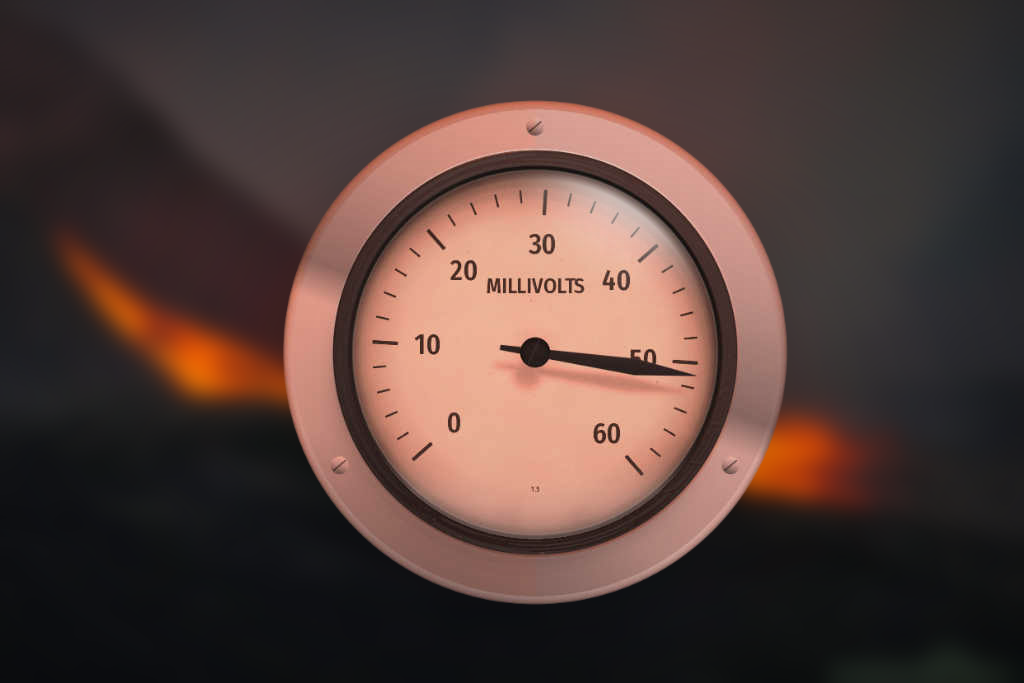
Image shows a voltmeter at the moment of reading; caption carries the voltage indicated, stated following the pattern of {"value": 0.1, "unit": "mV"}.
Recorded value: {"value": 51, "unit": "mV"}
